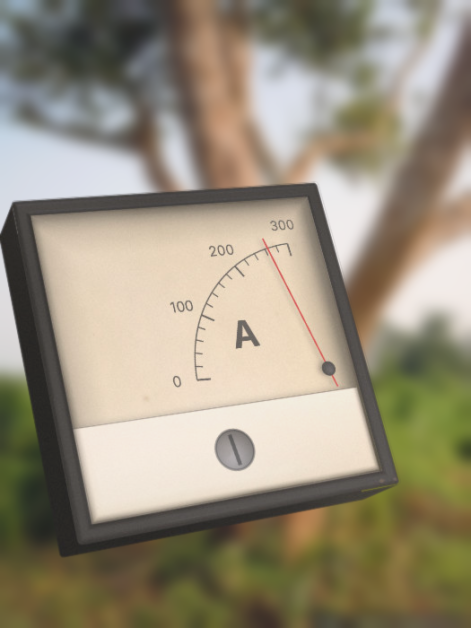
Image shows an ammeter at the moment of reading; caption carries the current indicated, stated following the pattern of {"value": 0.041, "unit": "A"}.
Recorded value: {"value": 260, "unit": "A"}
